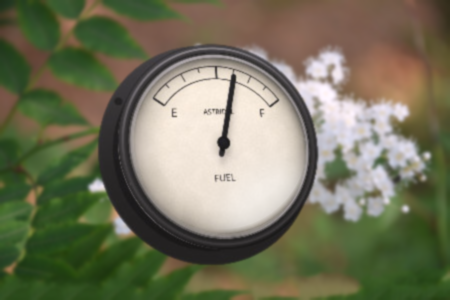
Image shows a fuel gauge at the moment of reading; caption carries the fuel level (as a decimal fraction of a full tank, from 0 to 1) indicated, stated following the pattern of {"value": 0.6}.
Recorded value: {"value": 0.625}
